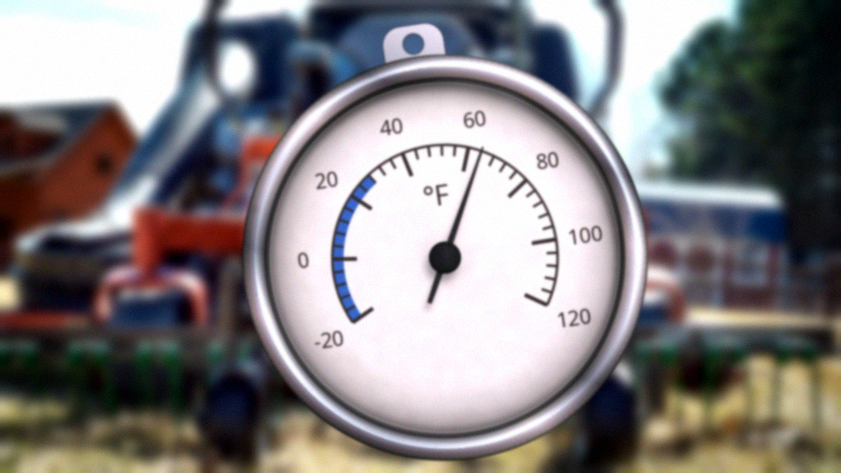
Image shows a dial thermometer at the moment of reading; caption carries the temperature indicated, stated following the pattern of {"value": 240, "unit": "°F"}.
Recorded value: {"value": 64, "unit": "°F"}
